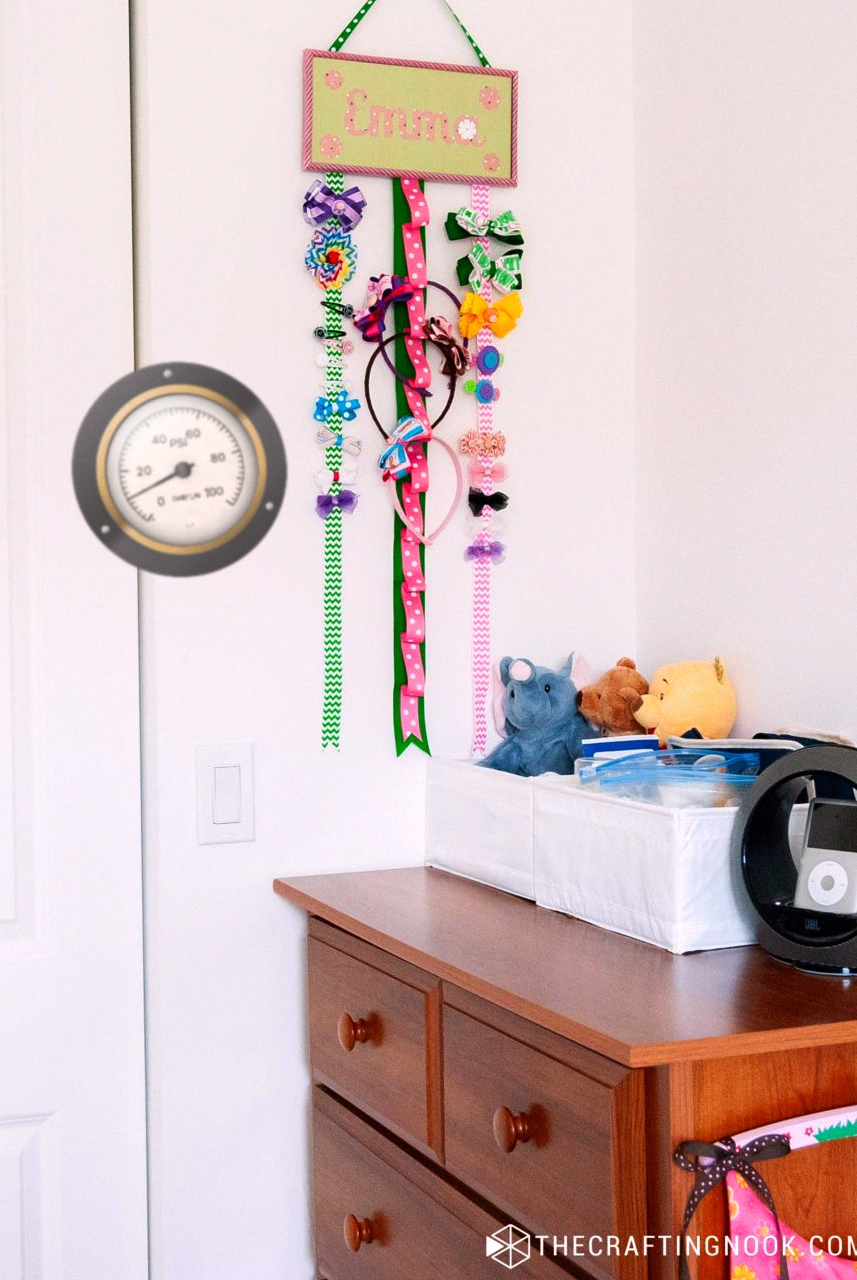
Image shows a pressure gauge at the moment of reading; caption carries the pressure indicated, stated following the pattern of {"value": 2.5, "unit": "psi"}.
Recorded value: {"value": 10, "unit": "psi"}
